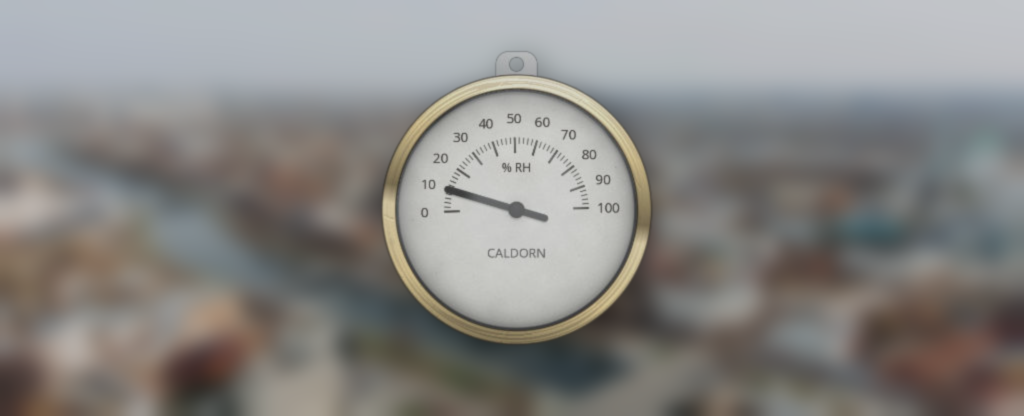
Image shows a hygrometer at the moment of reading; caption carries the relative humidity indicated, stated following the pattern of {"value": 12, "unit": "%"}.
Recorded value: {"value": 10, "unit": "%"}
